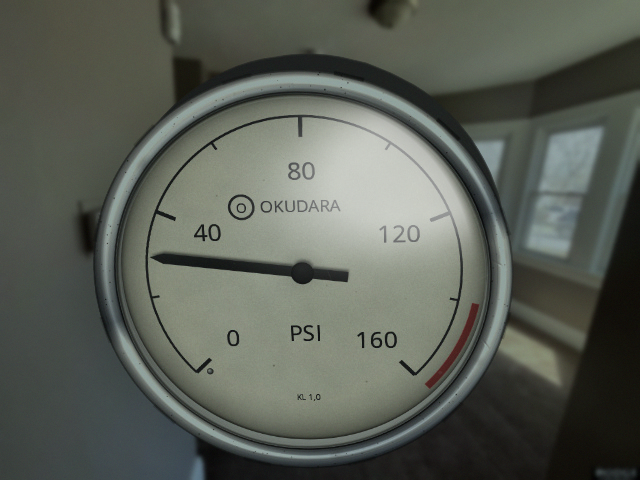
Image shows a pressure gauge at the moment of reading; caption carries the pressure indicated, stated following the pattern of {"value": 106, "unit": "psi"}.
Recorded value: {"value": 30, "unit": "psi"}
